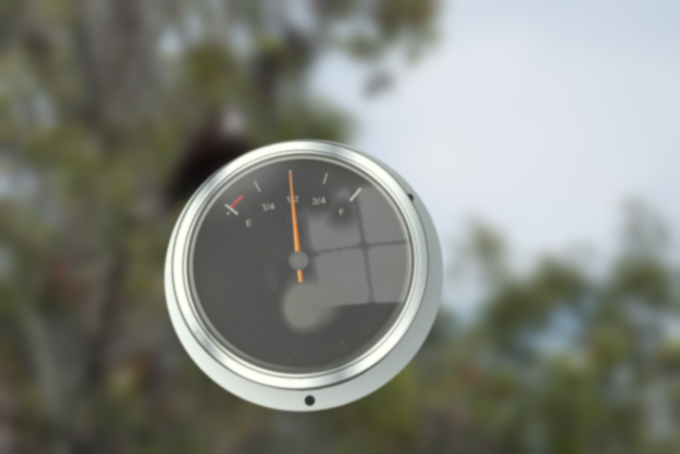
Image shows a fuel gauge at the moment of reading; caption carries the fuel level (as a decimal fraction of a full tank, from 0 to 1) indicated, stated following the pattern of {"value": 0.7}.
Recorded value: {"value": 0.5}
